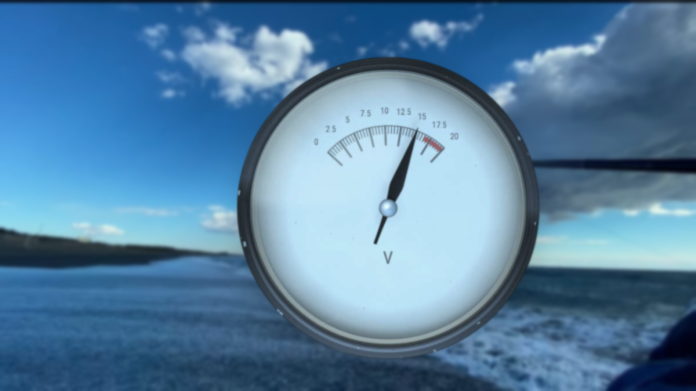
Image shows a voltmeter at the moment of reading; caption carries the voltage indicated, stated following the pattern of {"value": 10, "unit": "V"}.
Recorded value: {"value": 15, "unit": "V"}
